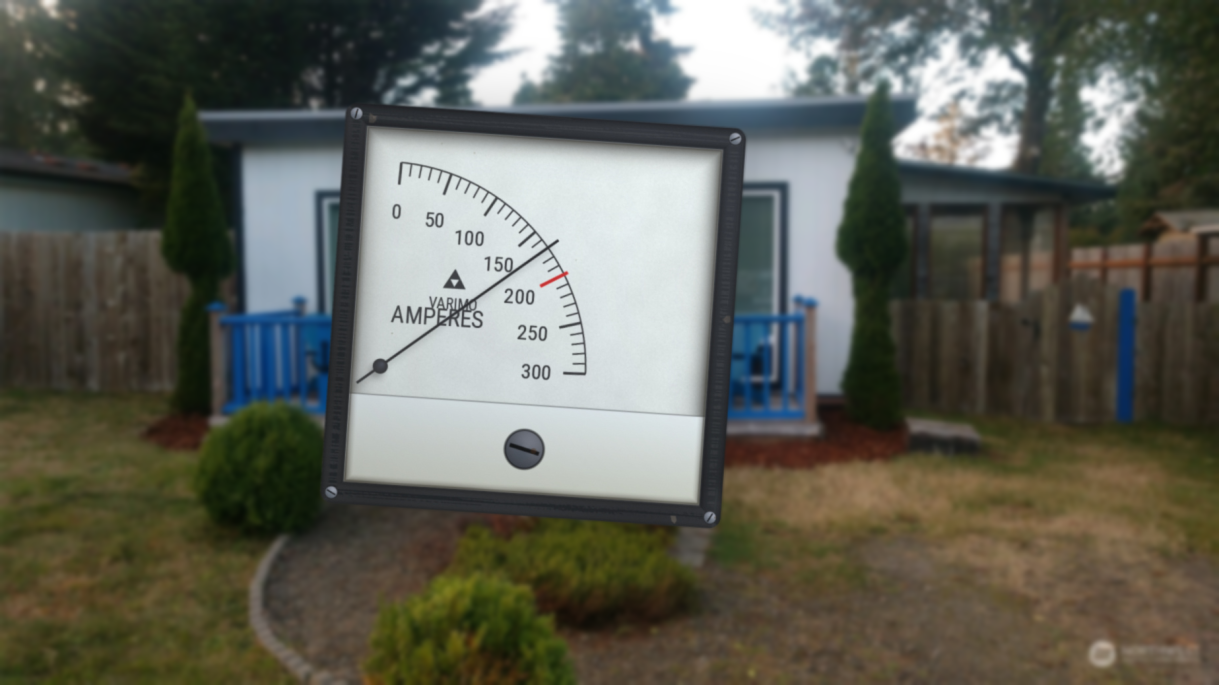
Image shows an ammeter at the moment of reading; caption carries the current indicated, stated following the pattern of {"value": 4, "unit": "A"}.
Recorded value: {"value": 170, "unit": "A"}
